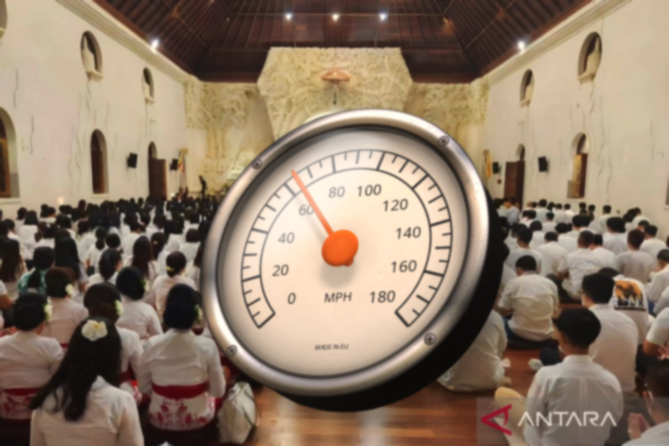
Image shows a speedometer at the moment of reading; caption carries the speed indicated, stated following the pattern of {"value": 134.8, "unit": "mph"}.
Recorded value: {"value": 65, "unit": "mph"}
